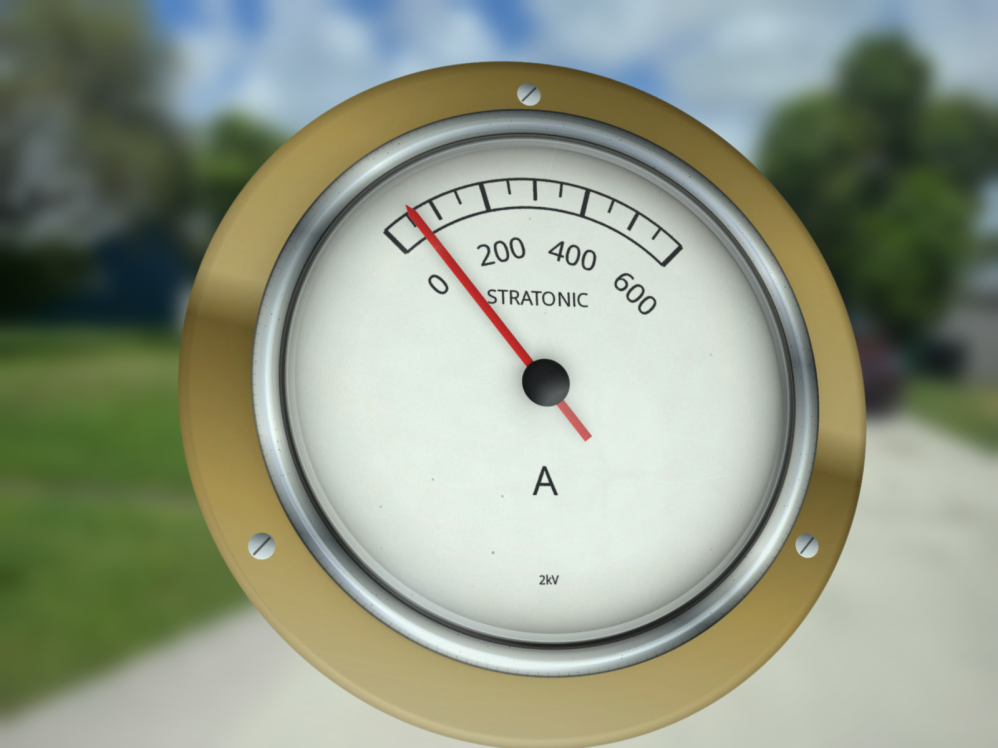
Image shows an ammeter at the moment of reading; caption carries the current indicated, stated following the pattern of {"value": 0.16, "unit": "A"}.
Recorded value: {"value": 50, "unit": "A"}
